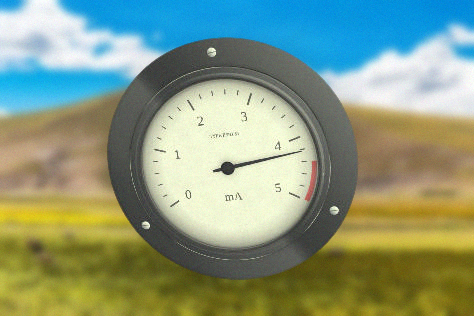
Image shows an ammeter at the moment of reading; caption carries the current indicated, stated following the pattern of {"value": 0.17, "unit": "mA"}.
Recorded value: {"value": 4.2, "unit": "mA"}
